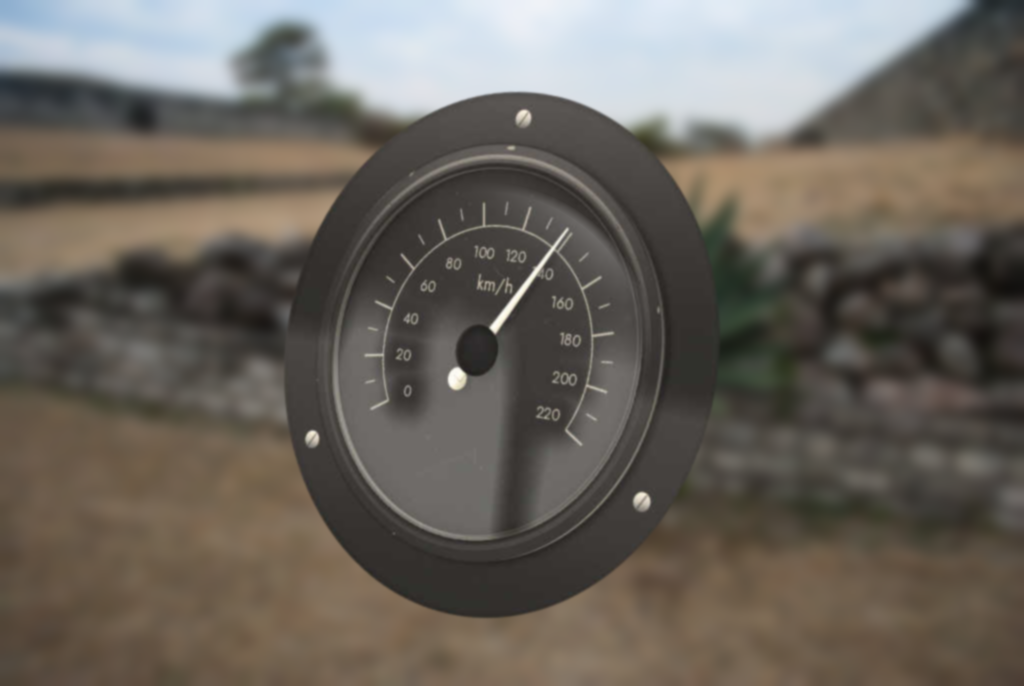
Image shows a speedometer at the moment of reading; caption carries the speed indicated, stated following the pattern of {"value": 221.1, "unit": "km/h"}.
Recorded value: {"value": 140, "unit": "km/h"}
